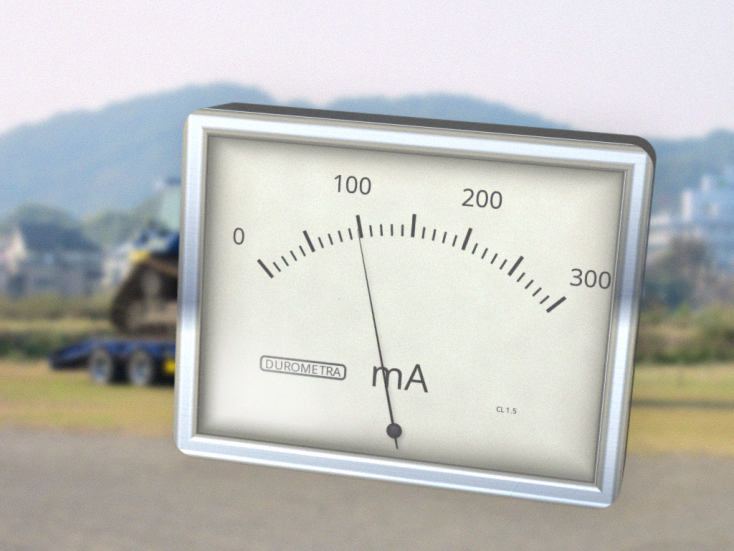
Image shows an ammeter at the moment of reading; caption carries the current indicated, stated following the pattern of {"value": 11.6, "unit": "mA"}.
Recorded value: {"value": 100, "unit": "mA"}
